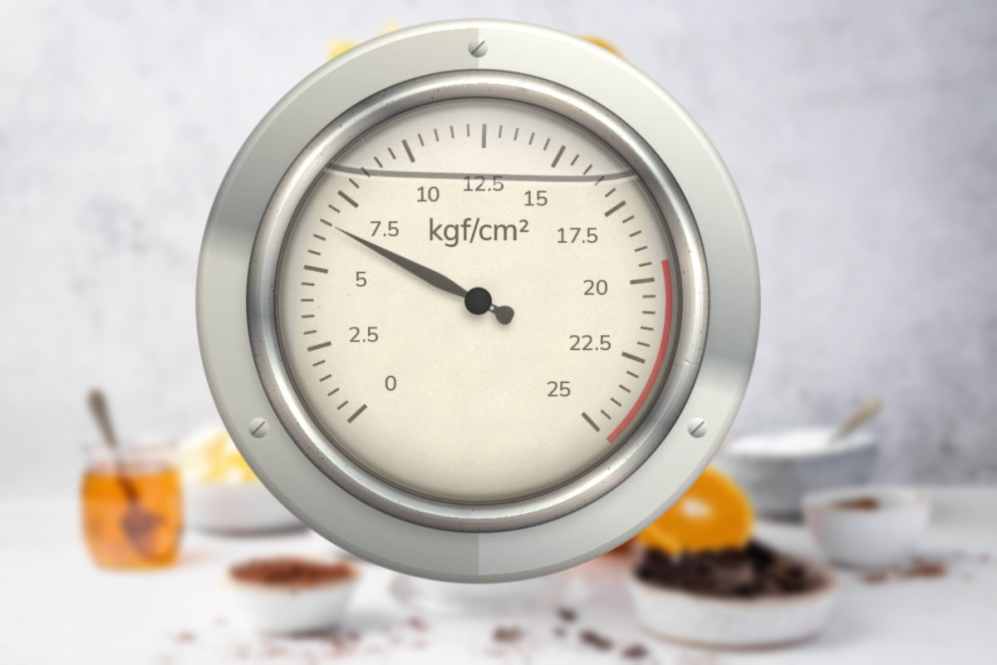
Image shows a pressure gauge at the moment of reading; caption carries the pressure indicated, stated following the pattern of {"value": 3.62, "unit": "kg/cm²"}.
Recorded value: {"value": 6.5, "unit": "kg/cm²"}
